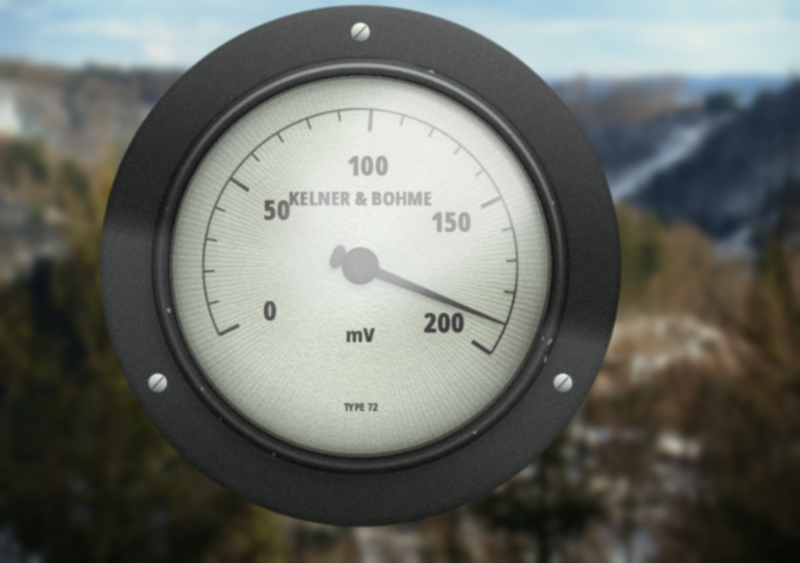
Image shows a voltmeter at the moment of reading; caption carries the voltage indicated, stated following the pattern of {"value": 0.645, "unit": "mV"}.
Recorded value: {"value": 190, "unit": "mV"}
